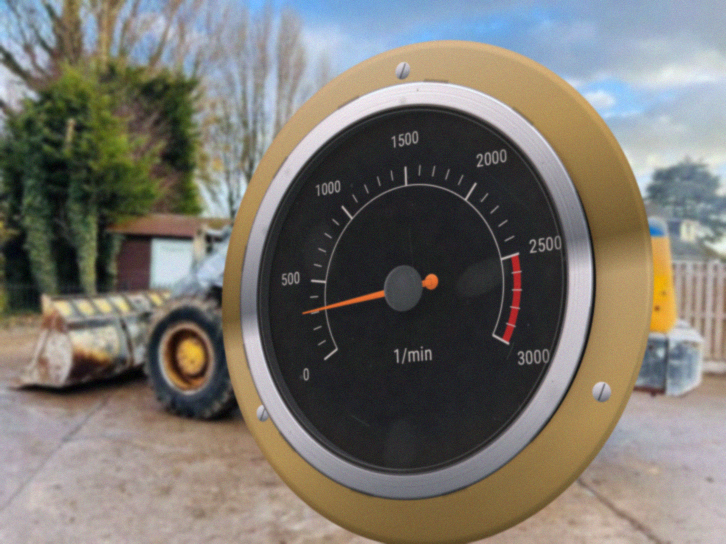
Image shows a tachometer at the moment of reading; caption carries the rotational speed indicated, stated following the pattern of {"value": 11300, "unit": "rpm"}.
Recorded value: {"value": 300, "unit": "rpm"}
